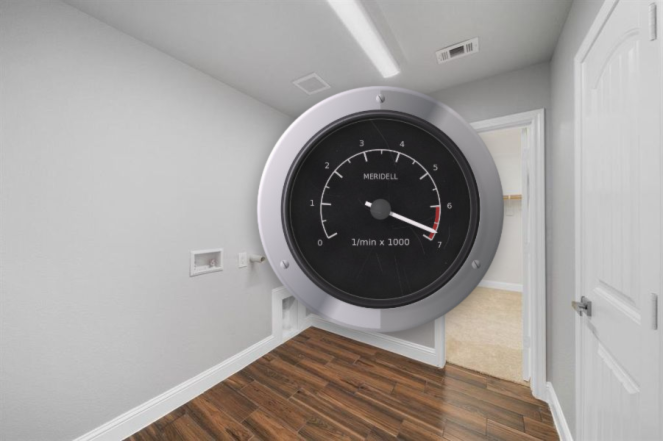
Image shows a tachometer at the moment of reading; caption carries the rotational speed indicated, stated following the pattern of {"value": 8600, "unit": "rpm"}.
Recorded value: {"value": 6750, "unit": "rpm"}
